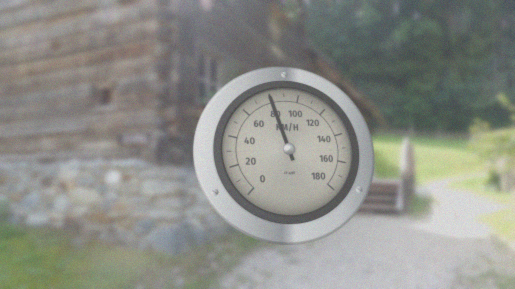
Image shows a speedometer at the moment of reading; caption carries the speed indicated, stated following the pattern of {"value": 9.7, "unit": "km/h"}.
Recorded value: {"value": 80, "unit": "km/h"}
